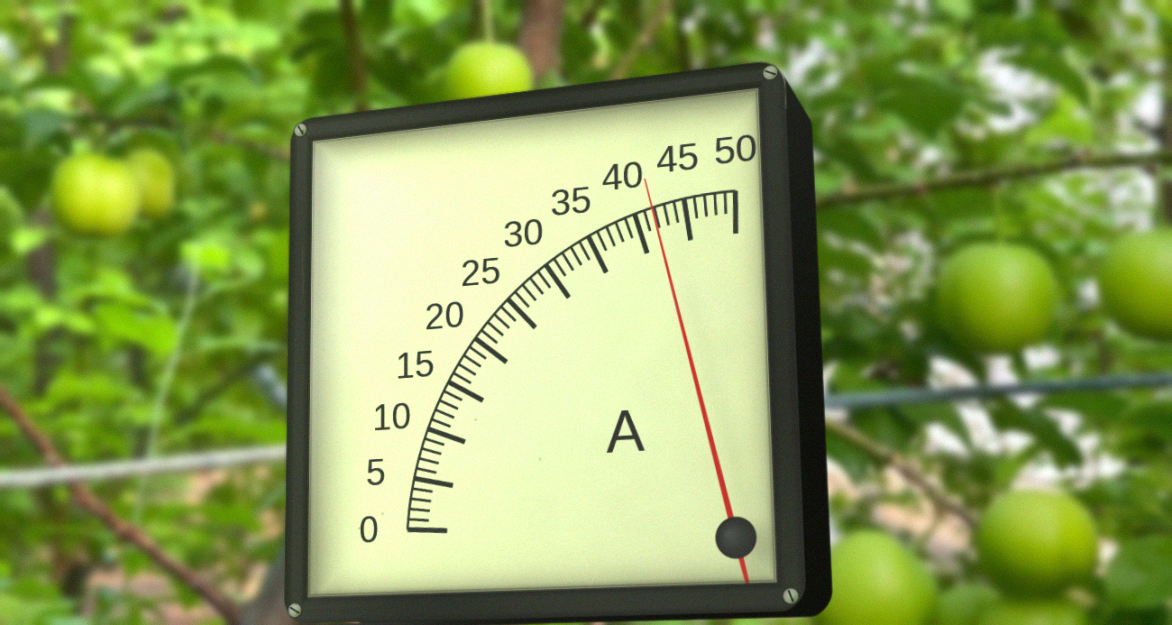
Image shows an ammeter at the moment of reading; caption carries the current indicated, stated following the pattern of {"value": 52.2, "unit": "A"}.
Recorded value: {"value": 42, "unit": "A"}
